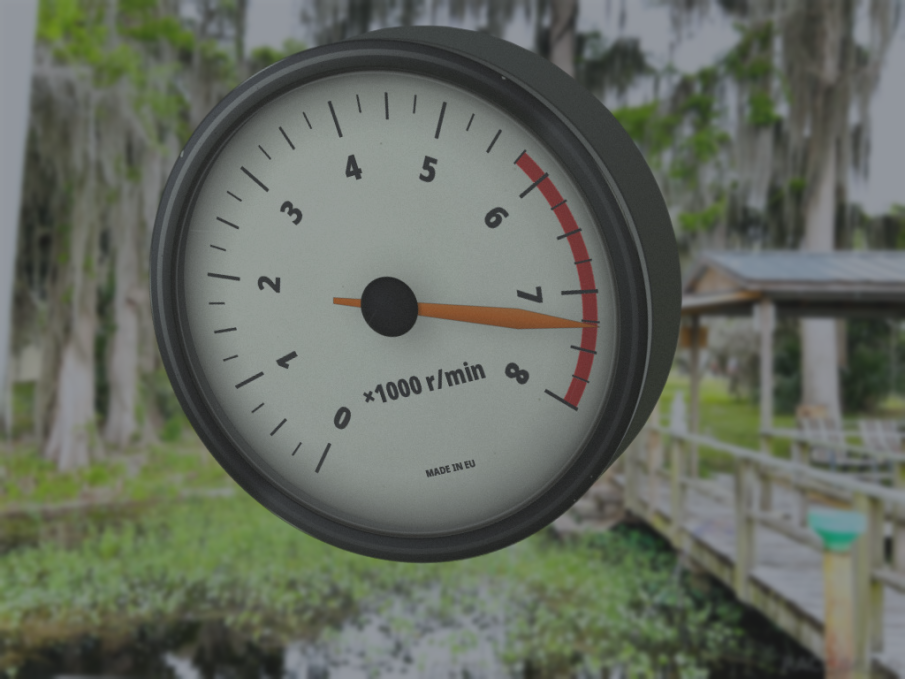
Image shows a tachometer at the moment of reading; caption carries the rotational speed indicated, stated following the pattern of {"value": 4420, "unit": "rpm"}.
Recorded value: {"value": 7250, "unit": "rpm"}
